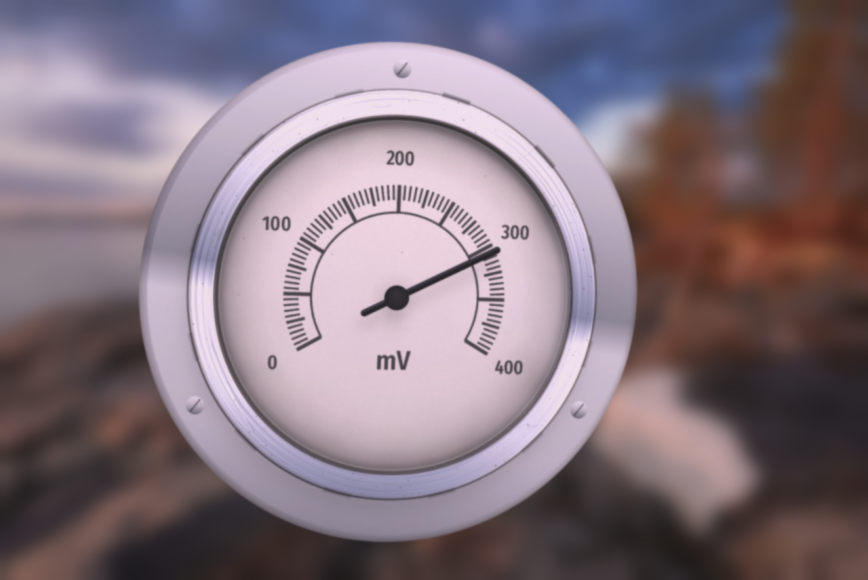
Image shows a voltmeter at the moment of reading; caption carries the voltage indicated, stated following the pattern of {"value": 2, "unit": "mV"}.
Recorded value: {"value": 305, "unit": "mV"}
